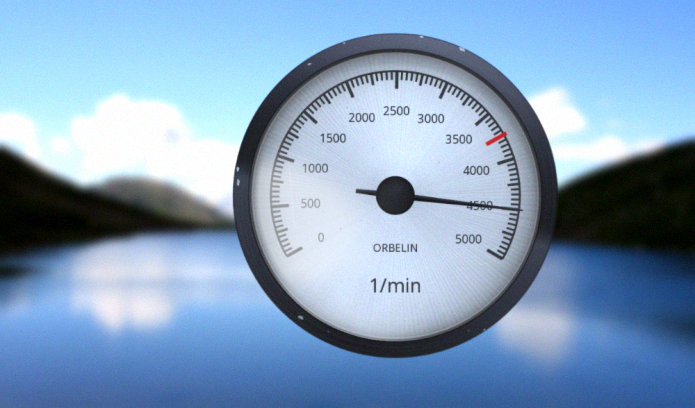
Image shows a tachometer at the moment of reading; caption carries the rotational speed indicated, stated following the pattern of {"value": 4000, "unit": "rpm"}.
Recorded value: {"value": 4500, "unit": "rpm"}
